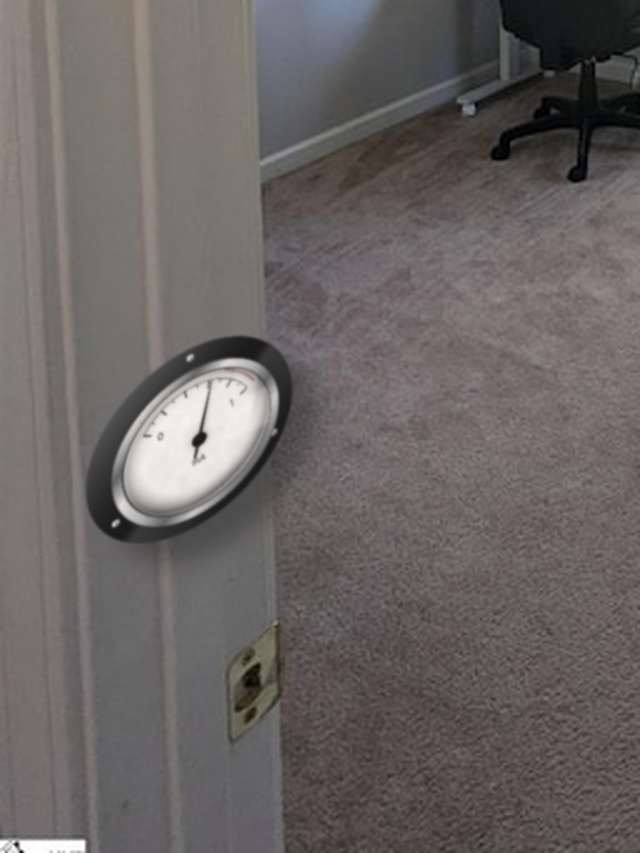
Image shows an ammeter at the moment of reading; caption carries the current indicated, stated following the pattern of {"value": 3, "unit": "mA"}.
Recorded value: {"value": 0.6, "unit": "mA"}
